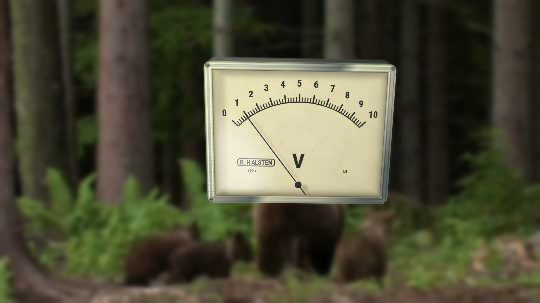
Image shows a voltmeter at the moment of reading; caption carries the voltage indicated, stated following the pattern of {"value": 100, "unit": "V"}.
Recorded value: {"value": 1, "unit": "V"}
